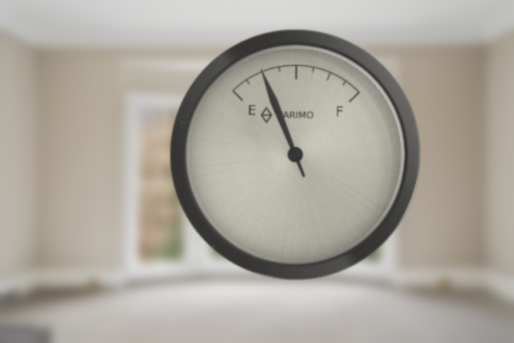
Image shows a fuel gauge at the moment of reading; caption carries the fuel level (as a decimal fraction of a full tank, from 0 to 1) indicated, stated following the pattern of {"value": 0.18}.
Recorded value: {"value": 0.25}
